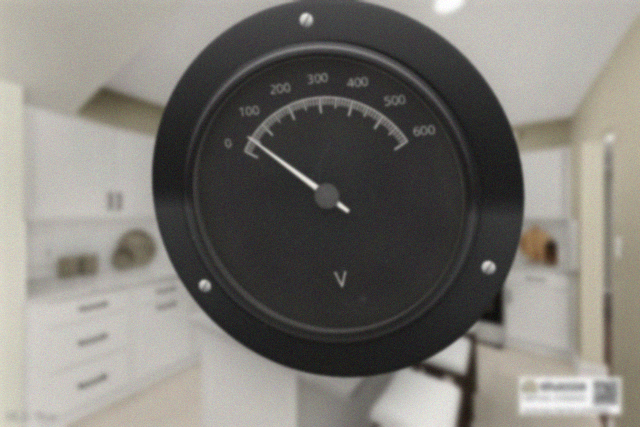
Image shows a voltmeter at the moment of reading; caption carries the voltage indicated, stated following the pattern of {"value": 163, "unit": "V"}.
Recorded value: {"value": 50, "unit": "V"}
